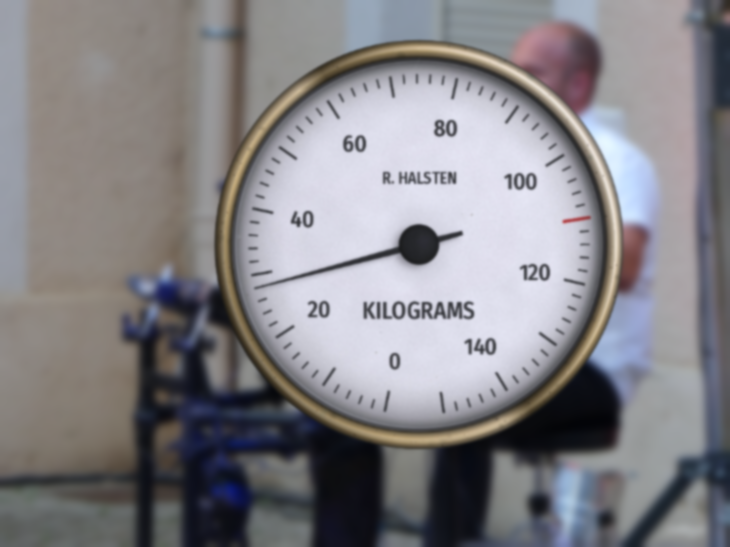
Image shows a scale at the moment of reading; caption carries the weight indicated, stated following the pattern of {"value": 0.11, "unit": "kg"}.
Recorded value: {"value": 28, "unit": "kg"}
